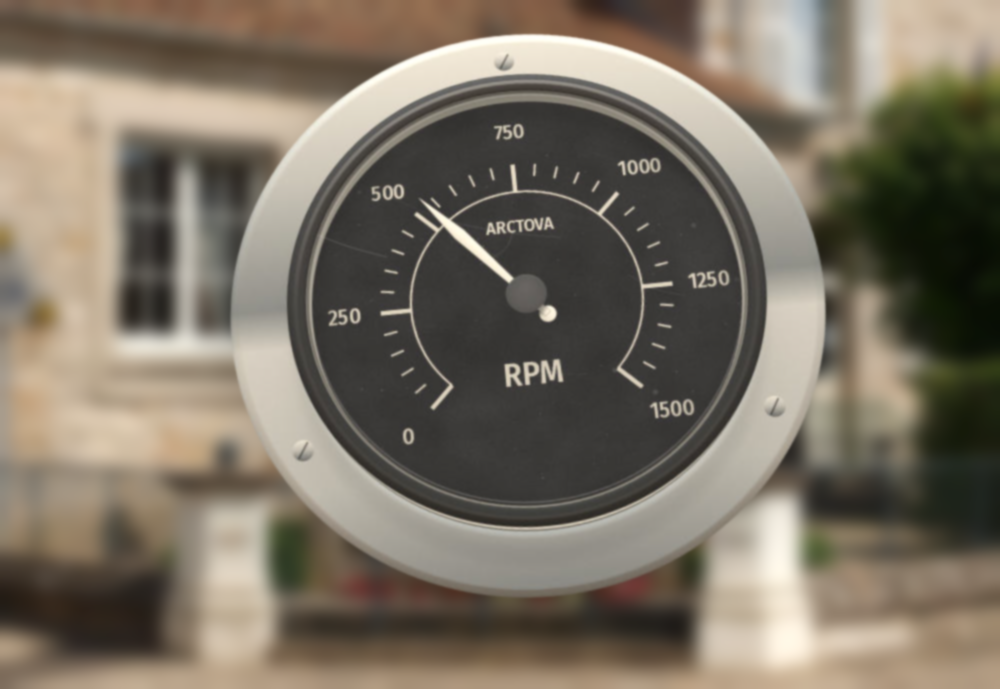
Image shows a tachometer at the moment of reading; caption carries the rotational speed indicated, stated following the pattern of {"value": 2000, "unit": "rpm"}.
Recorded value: {"value": 525, "unit": "rpm"}
